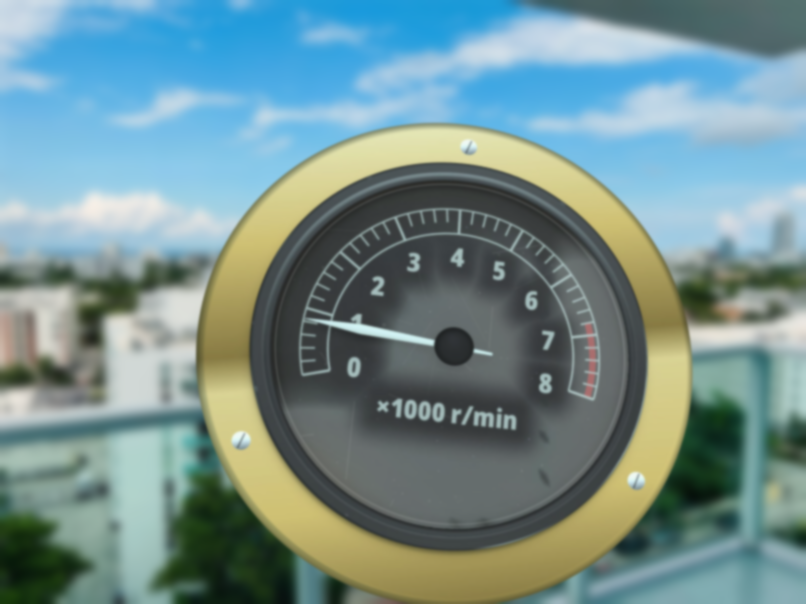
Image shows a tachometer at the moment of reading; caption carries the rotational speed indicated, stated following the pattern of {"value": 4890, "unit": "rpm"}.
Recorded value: {"value": 800, "unit": "rpm"}
